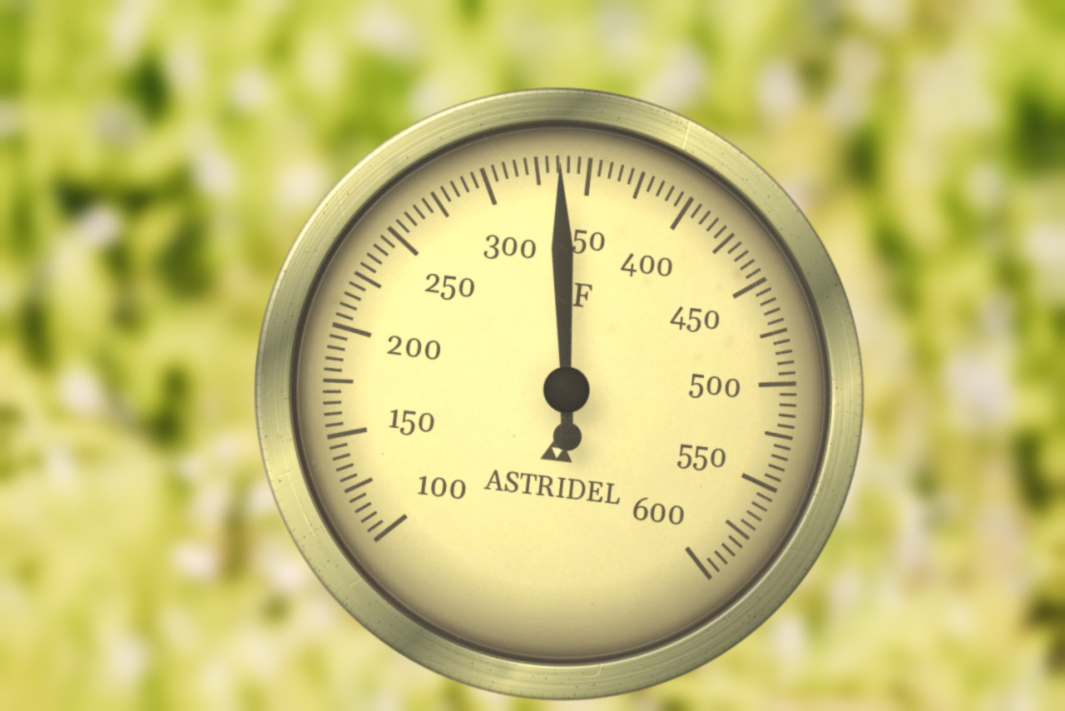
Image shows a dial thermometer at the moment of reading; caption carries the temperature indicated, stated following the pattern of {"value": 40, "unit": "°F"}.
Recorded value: {"value": 335, "unit": "°F"}
